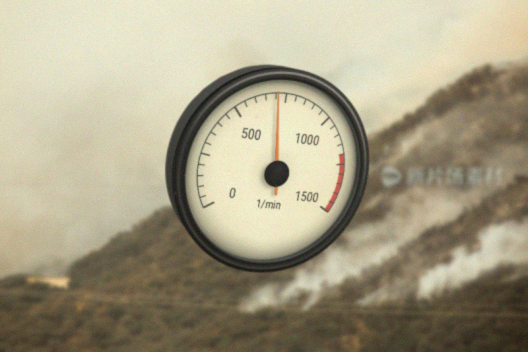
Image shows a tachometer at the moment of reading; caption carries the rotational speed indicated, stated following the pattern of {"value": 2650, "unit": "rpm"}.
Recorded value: {"value": 700, "unit": "rpm"}
